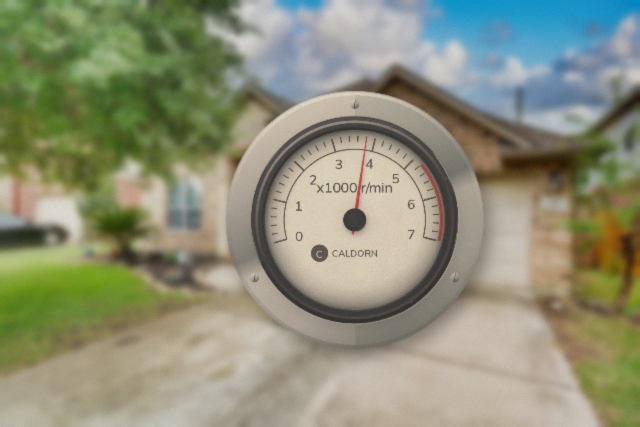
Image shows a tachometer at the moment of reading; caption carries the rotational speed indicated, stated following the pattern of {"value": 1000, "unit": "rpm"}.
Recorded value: {"value": 3800, "unit": "rpm"}
